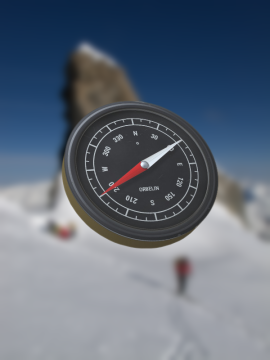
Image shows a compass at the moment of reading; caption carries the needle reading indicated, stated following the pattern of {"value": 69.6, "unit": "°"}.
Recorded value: {"value": 240, "unit": "°"}
